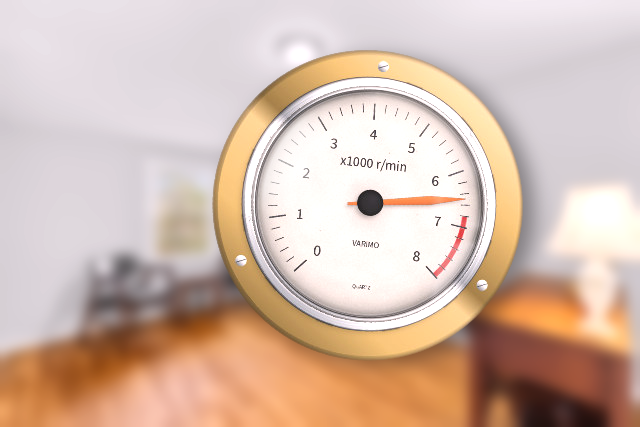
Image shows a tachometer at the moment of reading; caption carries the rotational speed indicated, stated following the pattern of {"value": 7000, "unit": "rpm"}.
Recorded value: {"value": 6500, "unit": "rpm"}
